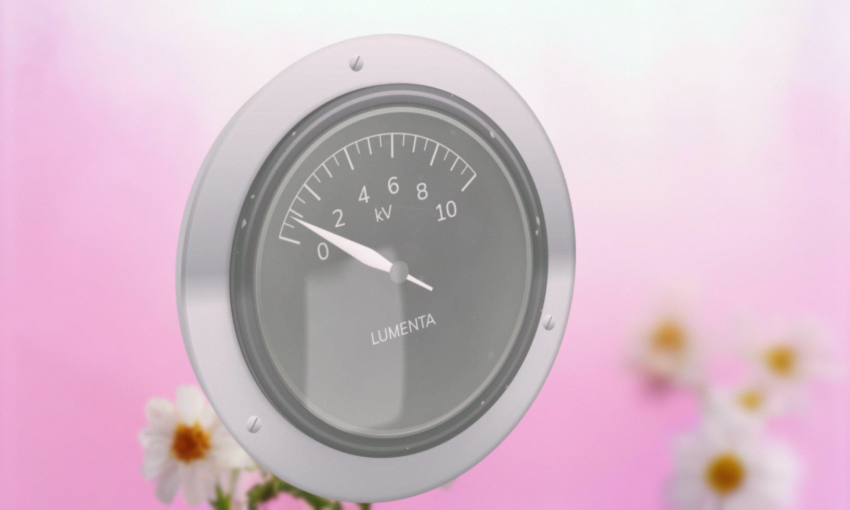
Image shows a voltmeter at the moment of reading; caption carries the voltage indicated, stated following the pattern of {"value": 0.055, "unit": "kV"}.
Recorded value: {"value": 0.75, "unit": "kV"}
